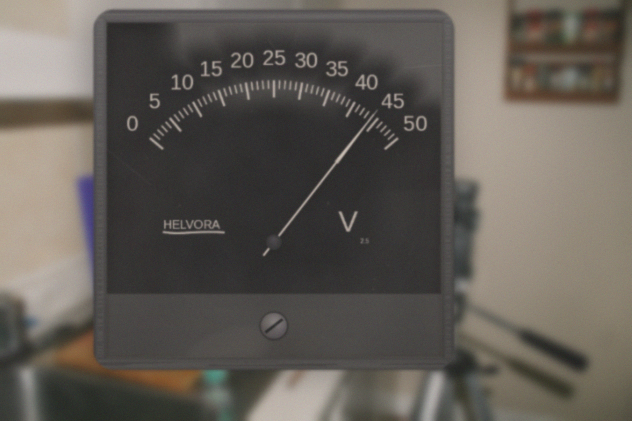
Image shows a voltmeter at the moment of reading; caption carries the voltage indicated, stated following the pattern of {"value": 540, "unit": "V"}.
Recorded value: {"value": 44, "unit": "V"}
